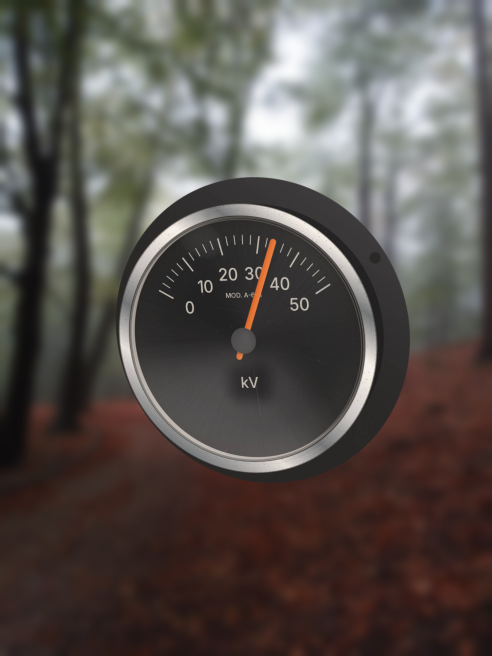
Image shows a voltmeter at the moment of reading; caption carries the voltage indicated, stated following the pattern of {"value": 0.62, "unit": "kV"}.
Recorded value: {"value": 34, "unit": "kV"}
